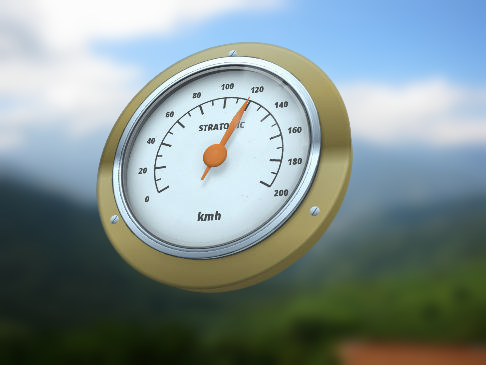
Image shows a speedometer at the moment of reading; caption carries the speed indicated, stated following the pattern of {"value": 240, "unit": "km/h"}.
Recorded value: {"value": 120, "unit": "km/h"}
